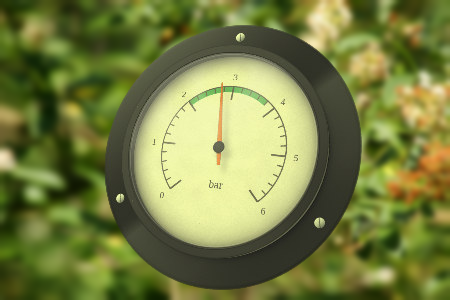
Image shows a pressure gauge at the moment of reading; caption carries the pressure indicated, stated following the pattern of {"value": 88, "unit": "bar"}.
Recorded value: {"value": 2.8, "unit": "bar"}
